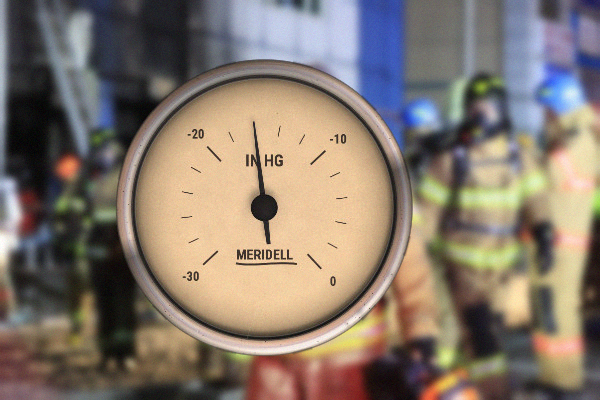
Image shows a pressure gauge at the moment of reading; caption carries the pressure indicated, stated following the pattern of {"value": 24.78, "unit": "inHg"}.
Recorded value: {"value": -16, "unit": "inHg"}
